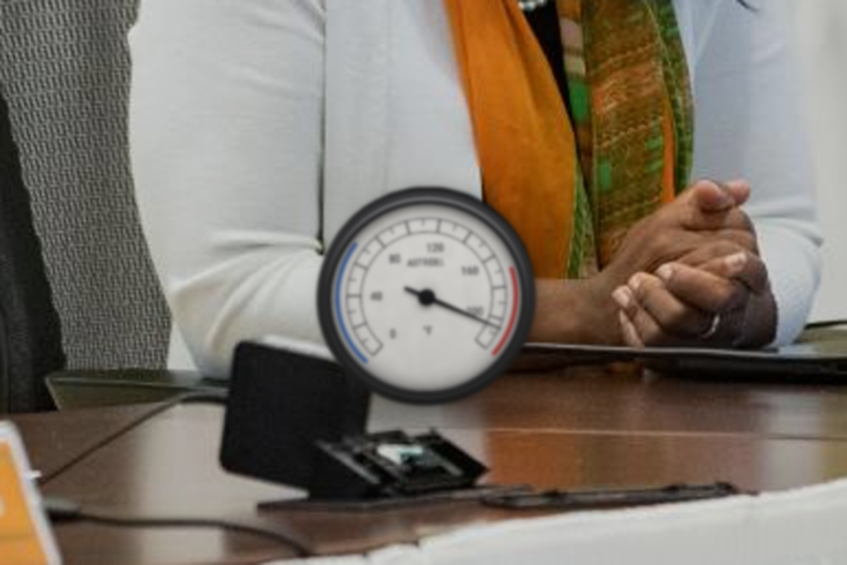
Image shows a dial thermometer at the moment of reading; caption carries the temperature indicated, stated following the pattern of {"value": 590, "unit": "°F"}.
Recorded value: {"value": 205, "unit": "°F"}
